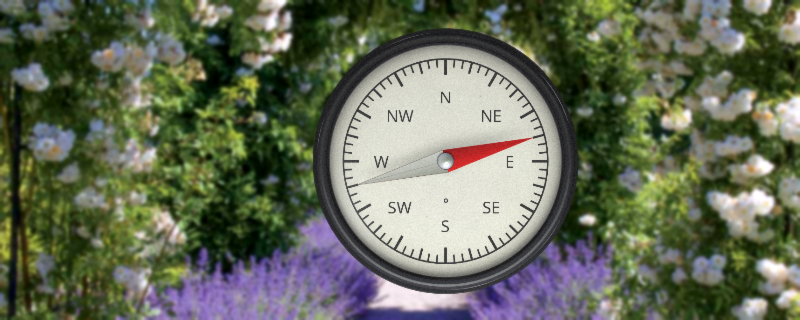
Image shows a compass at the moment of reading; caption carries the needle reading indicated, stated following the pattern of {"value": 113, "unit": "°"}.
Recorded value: {"value": 75, "unit": "°"}
